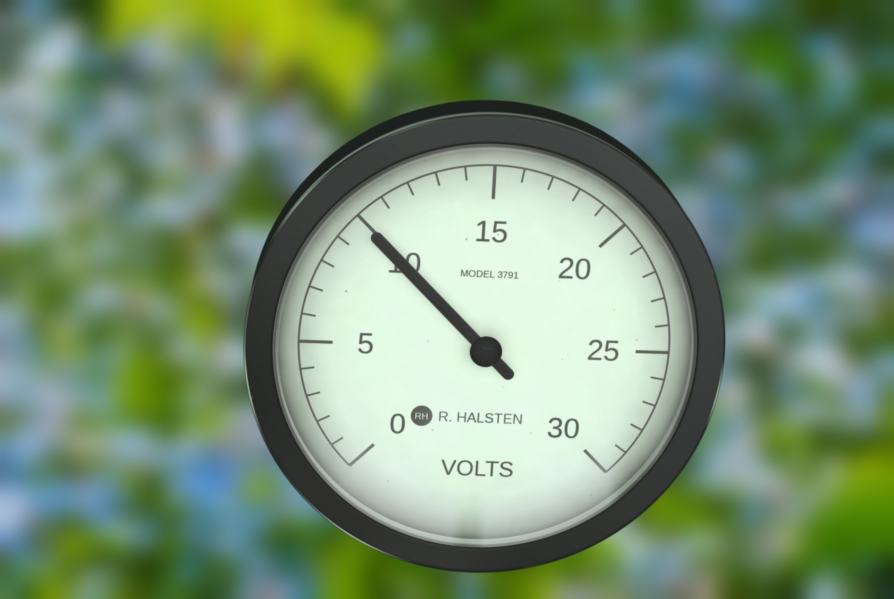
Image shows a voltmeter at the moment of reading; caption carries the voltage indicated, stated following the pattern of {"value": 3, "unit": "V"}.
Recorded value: {"value": 10, "unit": "V"}
